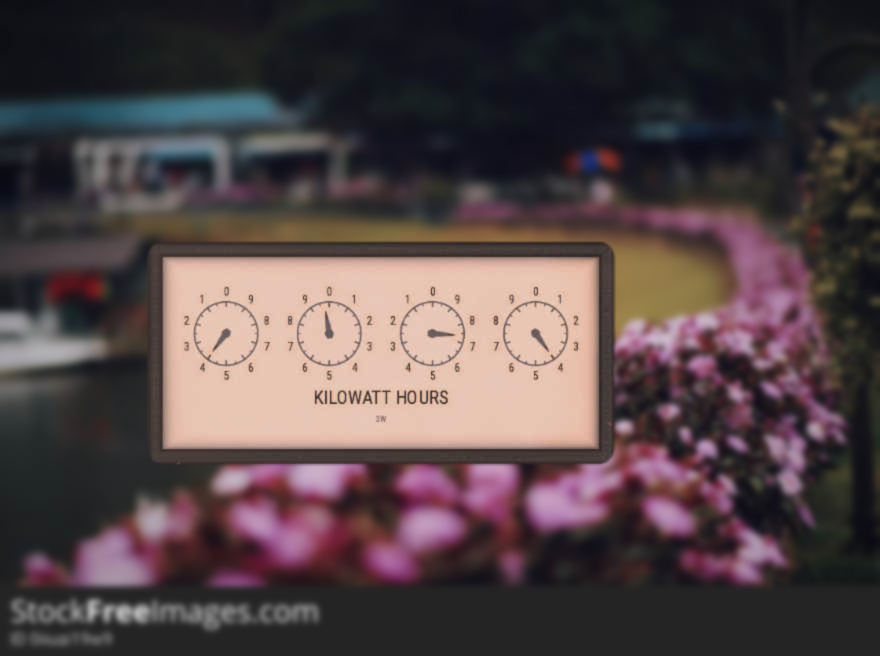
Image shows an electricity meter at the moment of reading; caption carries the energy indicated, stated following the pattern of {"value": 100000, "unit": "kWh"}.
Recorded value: {"value": 3974, "unit": "kWh"}
